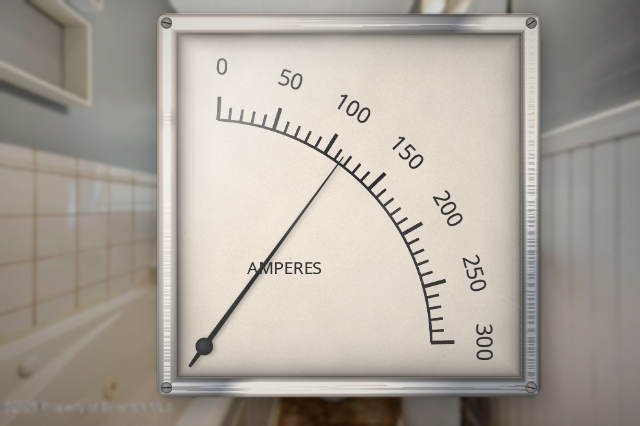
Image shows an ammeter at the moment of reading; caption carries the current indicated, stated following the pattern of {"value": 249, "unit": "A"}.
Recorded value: {"value": 115, "unit": "A"}
